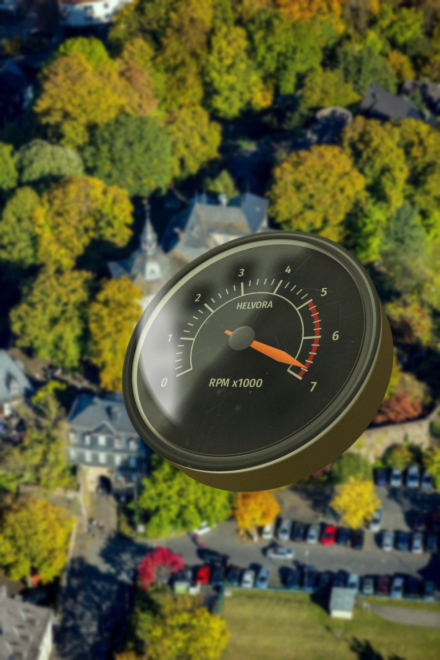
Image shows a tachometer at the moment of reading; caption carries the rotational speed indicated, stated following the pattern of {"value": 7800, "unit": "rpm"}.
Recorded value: {"value": 6800, "unit": "rpm"}
